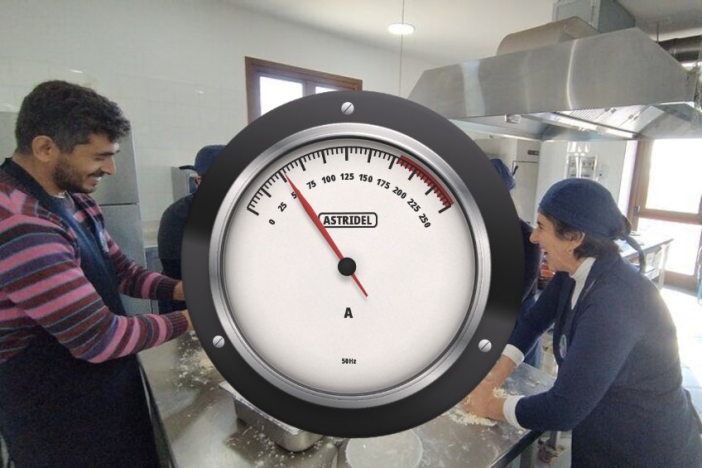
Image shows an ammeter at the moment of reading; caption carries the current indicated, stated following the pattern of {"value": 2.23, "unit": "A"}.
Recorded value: {"value": 55, "unit": "A"}
